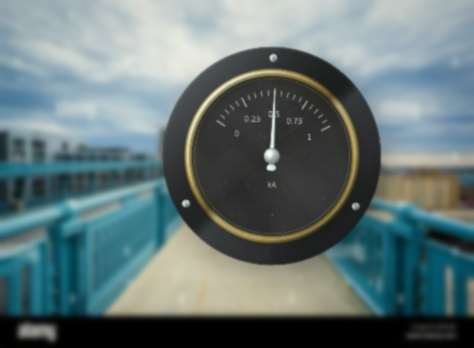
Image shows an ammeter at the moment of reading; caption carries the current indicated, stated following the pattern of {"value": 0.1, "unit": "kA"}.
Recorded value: {"value": 0.5, "unit": "kA"}
